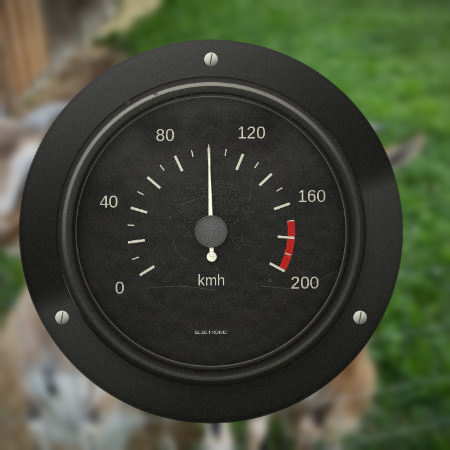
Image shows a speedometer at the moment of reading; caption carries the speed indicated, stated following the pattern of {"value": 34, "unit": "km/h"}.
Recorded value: {"value": 100, "unit": "km/h"}
